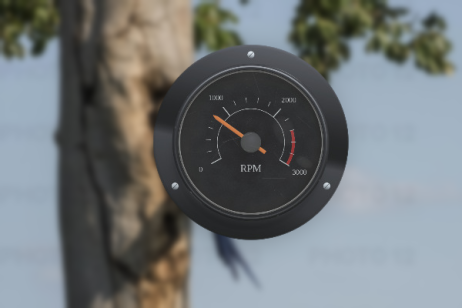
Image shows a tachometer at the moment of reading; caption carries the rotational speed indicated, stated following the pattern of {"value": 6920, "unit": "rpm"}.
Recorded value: {"value": 800, "unit": "rpm"}
